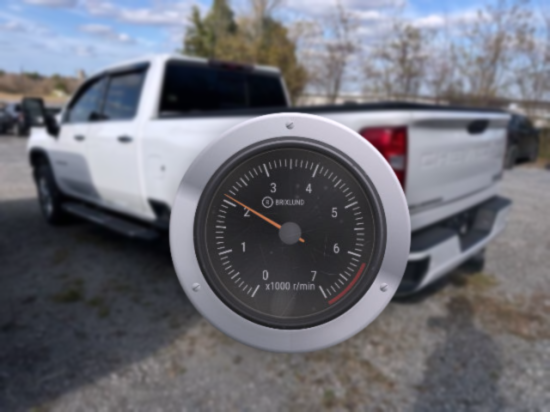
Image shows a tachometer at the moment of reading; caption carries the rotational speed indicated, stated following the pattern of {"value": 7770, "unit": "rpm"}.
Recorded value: {"value": 2100, "unit": "rpm"}
